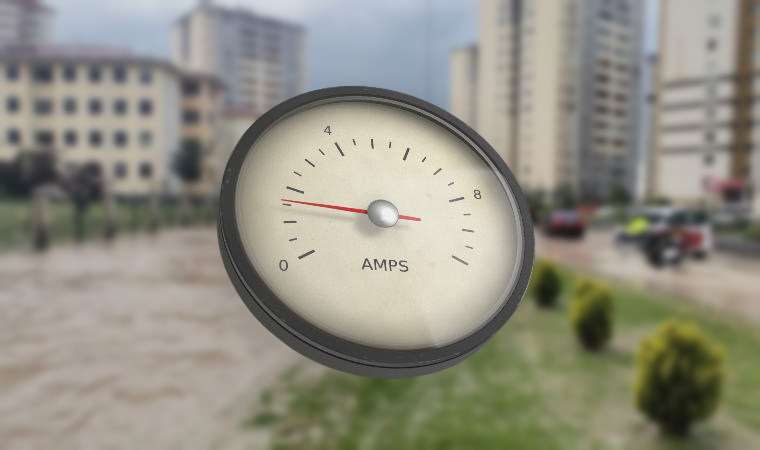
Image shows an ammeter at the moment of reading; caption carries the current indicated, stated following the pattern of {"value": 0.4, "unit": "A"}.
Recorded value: {"value": 1.5, "unit": "A"}
